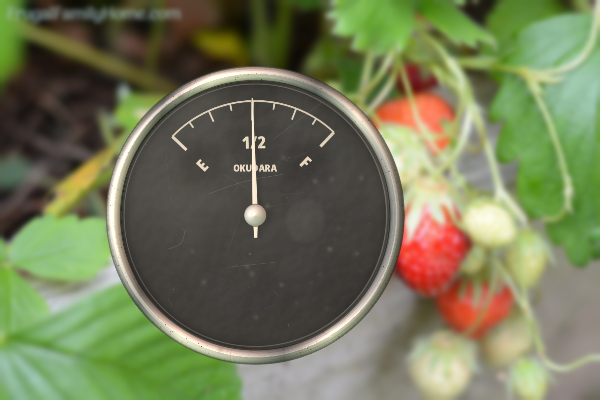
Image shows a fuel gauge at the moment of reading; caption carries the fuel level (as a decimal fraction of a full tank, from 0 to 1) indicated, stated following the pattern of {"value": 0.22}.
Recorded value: {"value": 0.5}
